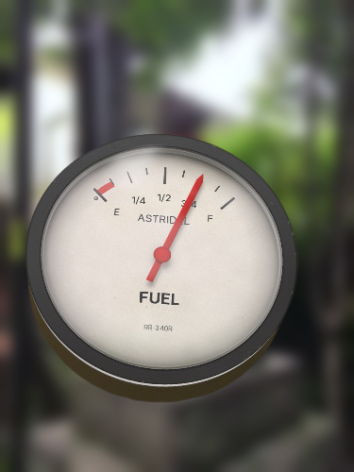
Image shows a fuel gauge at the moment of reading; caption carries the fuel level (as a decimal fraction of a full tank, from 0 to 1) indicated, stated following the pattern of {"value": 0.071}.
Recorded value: {"value": 0.75}
